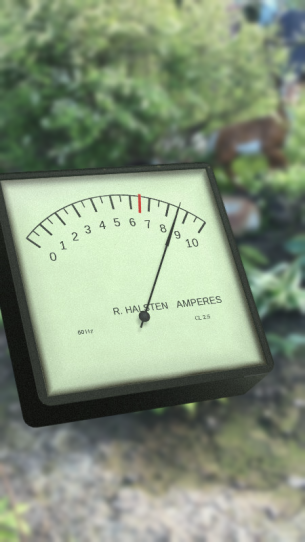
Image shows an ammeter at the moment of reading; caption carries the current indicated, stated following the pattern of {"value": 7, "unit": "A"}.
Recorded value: {"value": 8.5, "unit": "A"}
